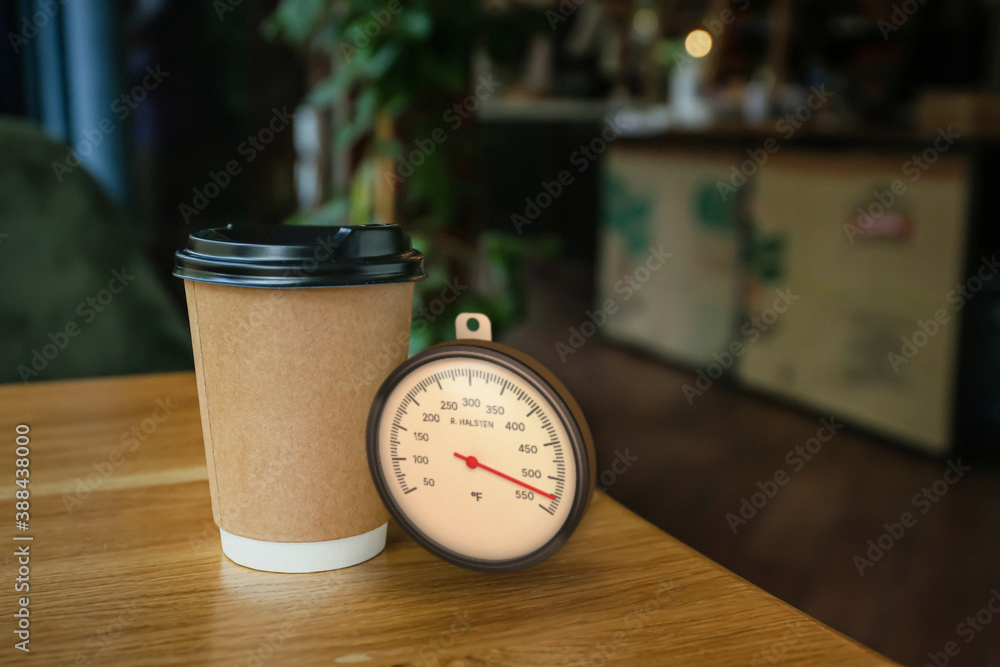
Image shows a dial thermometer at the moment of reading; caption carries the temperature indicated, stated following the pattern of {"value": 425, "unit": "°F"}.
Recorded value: {"value": 525, "unit": "°F"}
